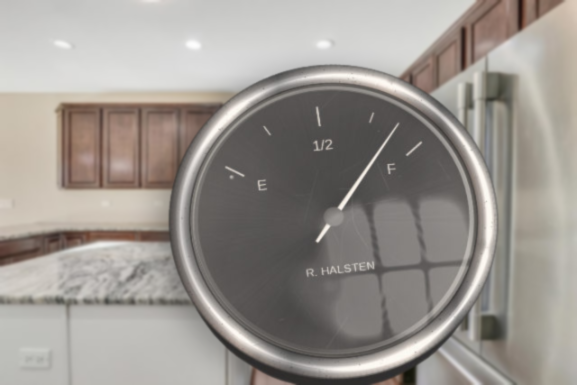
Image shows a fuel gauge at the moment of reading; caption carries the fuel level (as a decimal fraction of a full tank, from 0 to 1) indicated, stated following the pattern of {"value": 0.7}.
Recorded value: {"value": 0.875}
